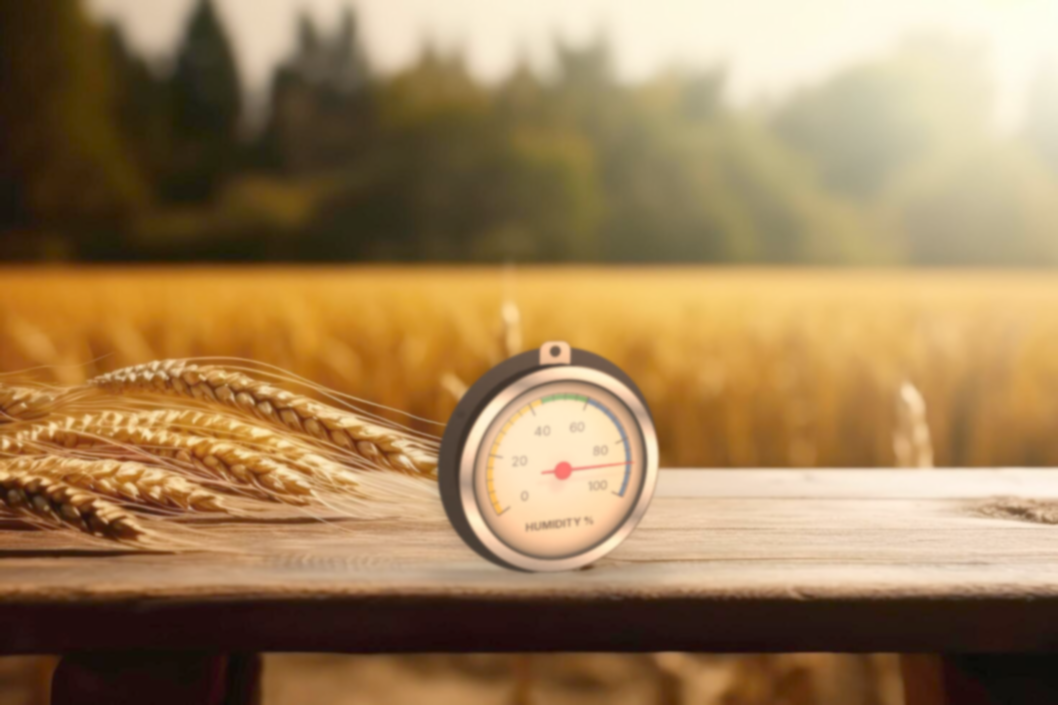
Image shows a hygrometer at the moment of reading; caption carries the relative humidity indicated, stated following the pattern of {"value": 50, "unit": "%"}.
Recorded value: {"value": 88, "unit": "%"}
